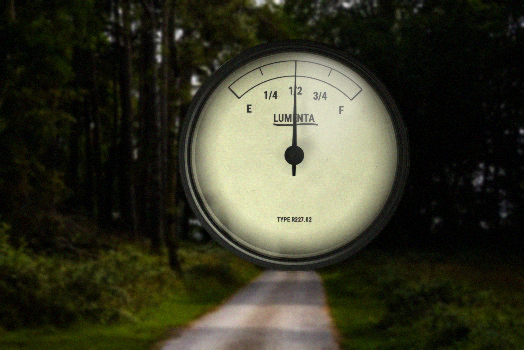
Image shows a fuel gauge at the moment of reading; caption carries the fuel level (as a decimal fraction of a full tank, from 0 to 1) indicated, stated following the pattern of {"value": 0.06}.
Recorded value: {"value": 0.5}
